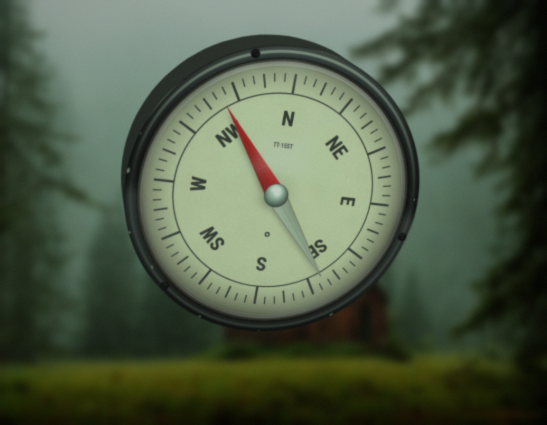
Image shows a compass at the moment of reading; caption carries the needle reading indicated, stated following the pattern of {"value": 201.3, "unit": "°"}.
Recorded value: {"value": 322.5, "unit": "°"}
